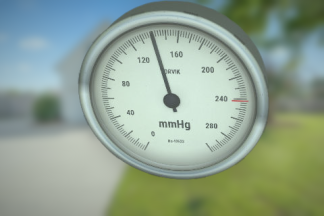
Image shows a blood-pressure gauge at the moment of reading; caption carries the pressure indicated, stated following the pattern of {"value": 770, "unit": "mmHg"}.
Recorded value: {"value": 140, "unit": "mmHg"}
